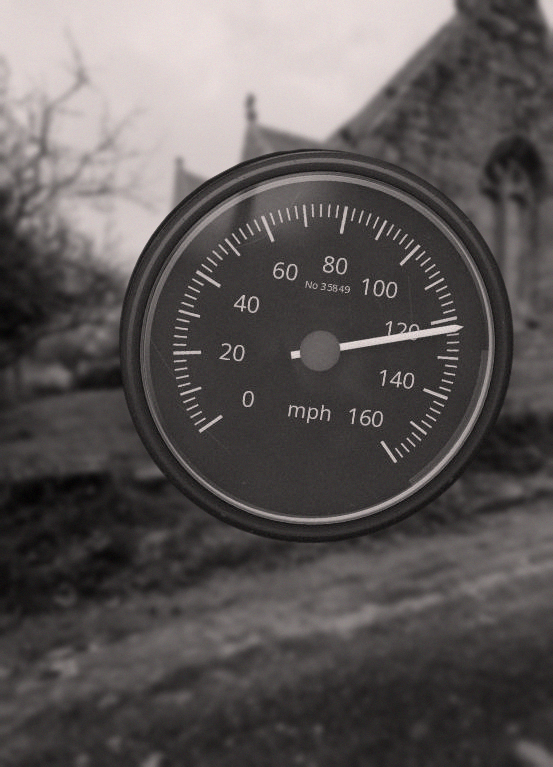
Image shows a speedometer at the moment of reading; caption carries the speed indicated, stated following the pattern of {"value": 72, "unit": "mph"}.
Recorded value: {"value": 122, "unit": "mph"}
